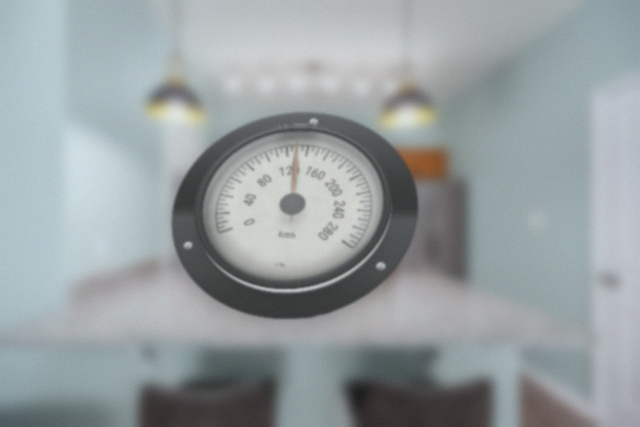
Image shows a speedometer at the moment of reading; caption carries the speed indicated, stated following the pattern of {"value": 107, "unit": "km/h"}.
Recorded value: {"value": 130, "unit": "km/h"}
